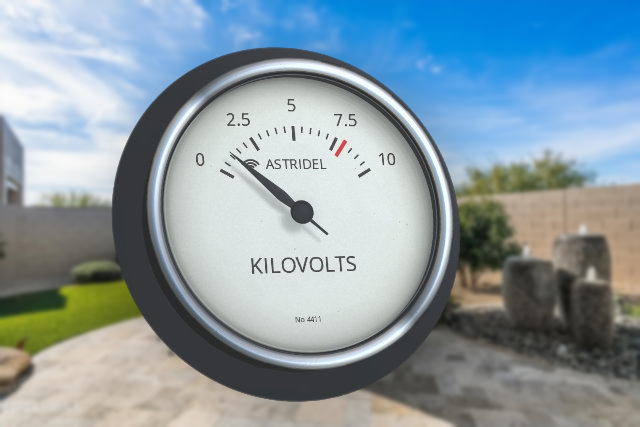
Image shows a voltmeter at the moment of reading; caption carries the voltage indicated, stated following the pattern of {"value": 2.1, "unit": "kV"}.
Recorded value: {"value": 1, "unit": "kV"}
